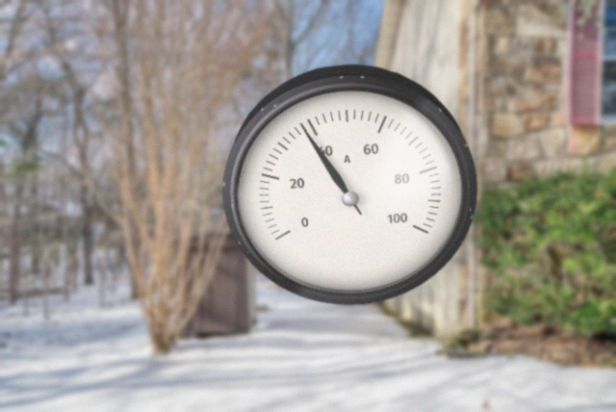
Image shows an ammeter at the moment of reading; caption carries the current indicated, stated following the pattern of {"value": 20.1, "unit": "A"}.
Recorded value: {"value": 38, "unit": "A"}
